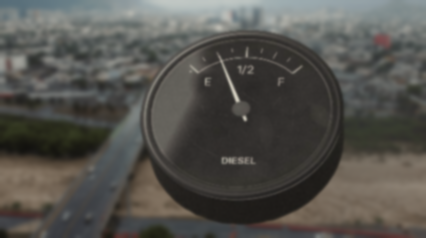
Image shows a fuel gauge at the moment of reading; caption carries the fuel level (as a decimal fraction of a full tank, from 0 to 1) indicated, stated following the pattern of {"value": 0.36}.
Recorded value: {"value": 0.25}
